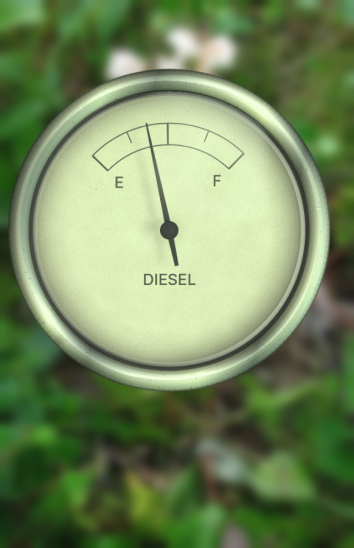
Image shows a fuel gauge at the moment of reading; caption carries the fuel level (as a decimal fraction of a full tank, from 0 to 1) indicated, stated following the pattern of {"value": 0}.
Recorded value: {"value": 0.375}
